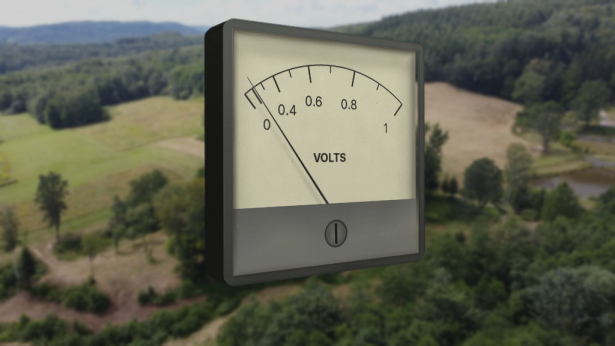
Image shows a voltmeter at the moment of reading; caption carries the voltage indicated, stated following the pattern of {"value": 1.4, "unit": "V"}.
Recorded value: {"value": 0.2, "unit": "V"}
